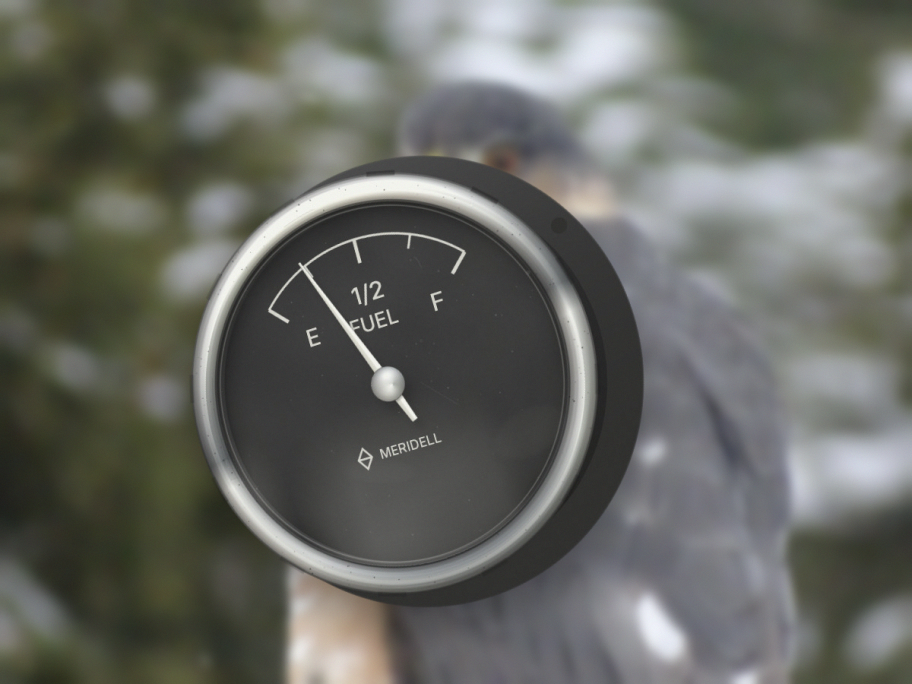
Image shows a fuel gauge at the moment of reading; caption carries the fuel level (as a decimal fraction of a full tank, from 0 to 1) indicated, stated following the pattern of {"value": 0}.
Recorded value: {"value": 0.25}
